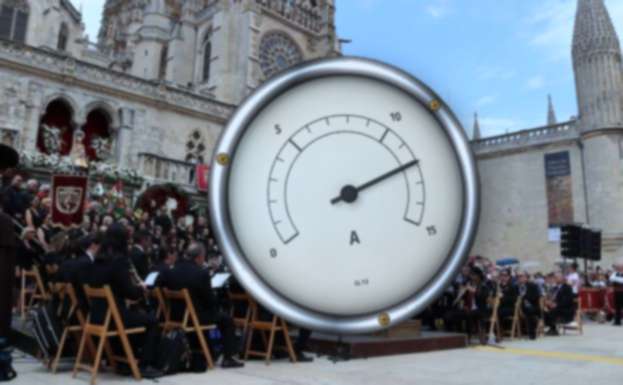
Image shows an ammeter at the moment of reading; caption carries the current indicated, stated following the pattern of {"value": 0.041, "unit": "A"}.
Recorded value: {"value": 12, "unit": "A"}
